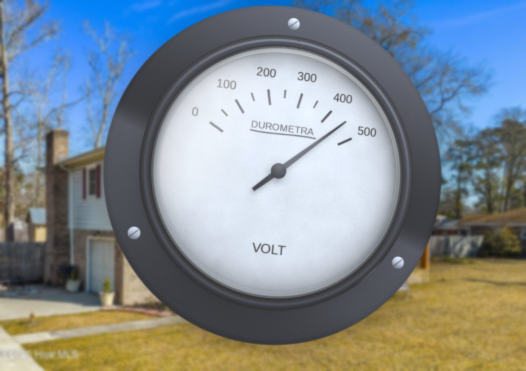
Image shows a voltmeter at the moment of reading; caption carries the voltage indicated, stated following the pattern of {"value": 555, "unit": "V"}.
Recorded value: {"value": 450, "unit": "V"}
